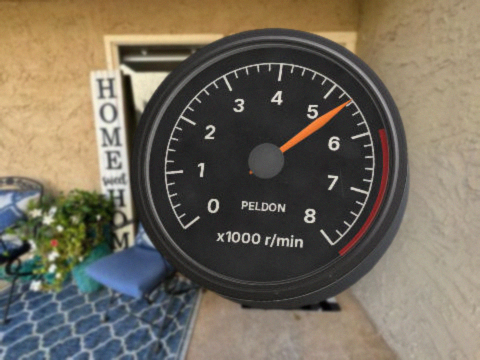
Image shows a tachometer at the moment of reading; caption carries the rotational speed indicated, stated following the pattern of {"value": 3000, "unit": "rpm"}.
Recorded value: {"value": 5400, "unit": "rpm"}
